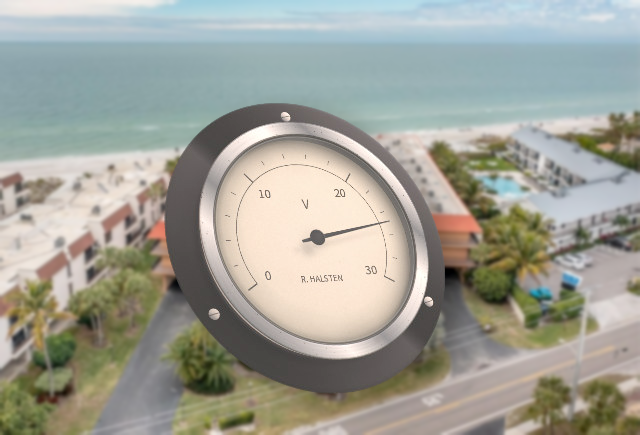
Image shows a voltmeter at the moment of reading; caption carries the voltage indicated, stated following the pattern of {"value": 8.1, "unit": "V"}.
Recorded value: {"value": 25, "unit": "V"}
